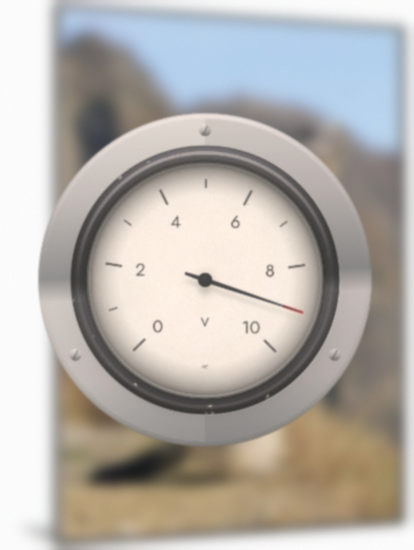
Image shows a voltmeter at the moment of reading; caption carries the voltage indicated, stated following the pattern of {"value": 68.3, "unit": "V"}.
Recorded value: {"value": 9, "unit": "V"}
